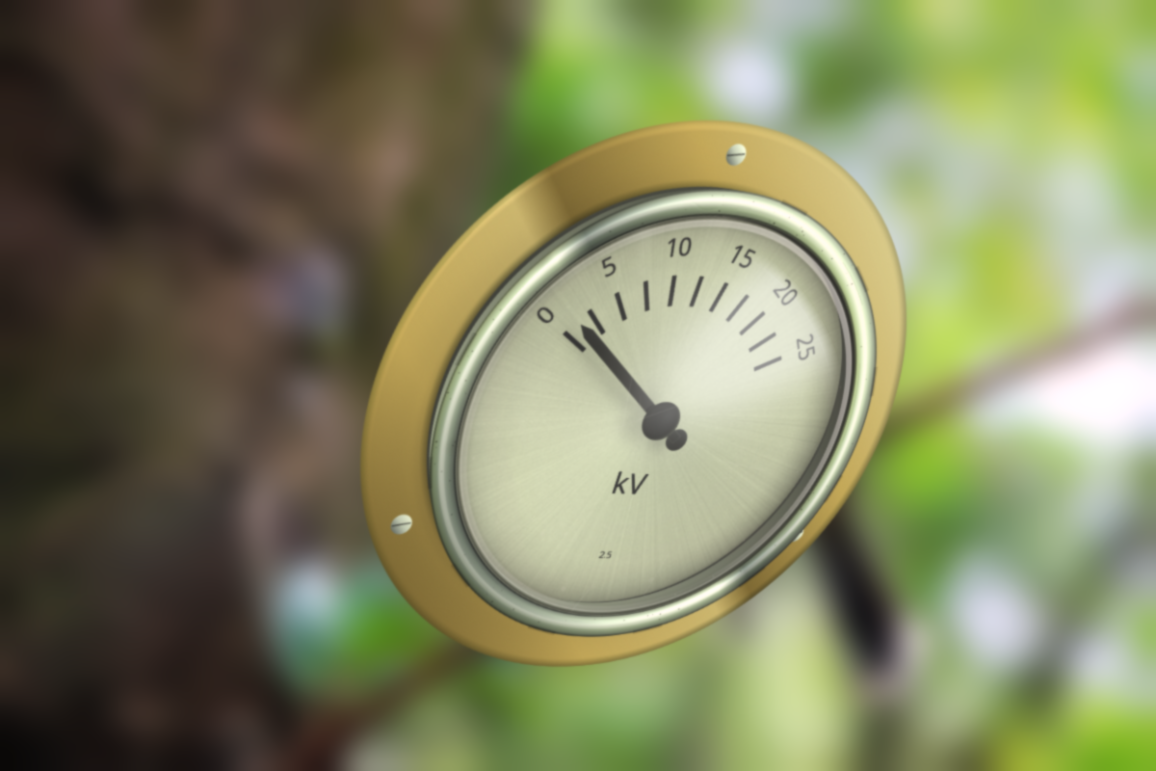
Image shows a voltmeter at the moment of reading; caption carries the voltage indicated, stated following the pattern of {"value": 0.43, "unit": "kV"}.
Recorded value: {"value": 1.25, "unit": "kV"}
